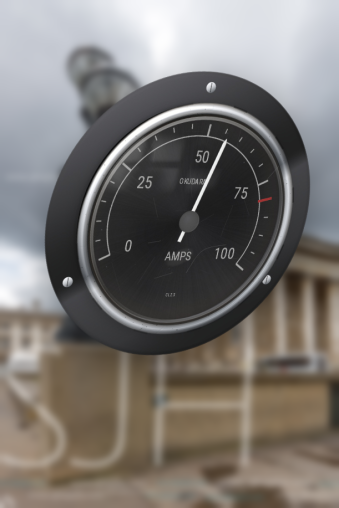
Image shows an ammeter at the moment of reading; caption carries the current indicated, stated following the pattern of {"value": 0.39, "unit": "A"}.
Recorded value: {"value": 55, "unit": "A"}
